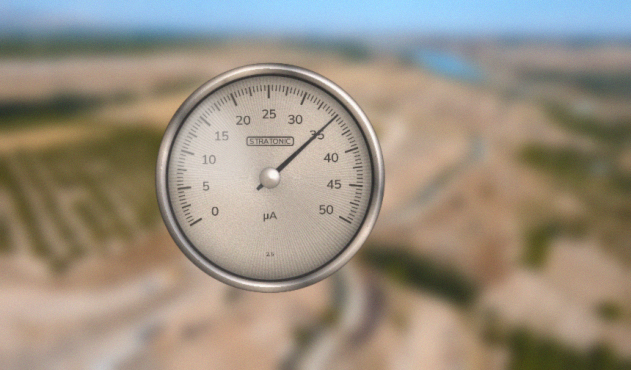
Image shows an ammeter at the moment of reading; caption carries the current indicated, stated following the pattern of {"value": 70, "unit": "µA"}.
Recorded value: {"value": 35, "unit": "µA"}
